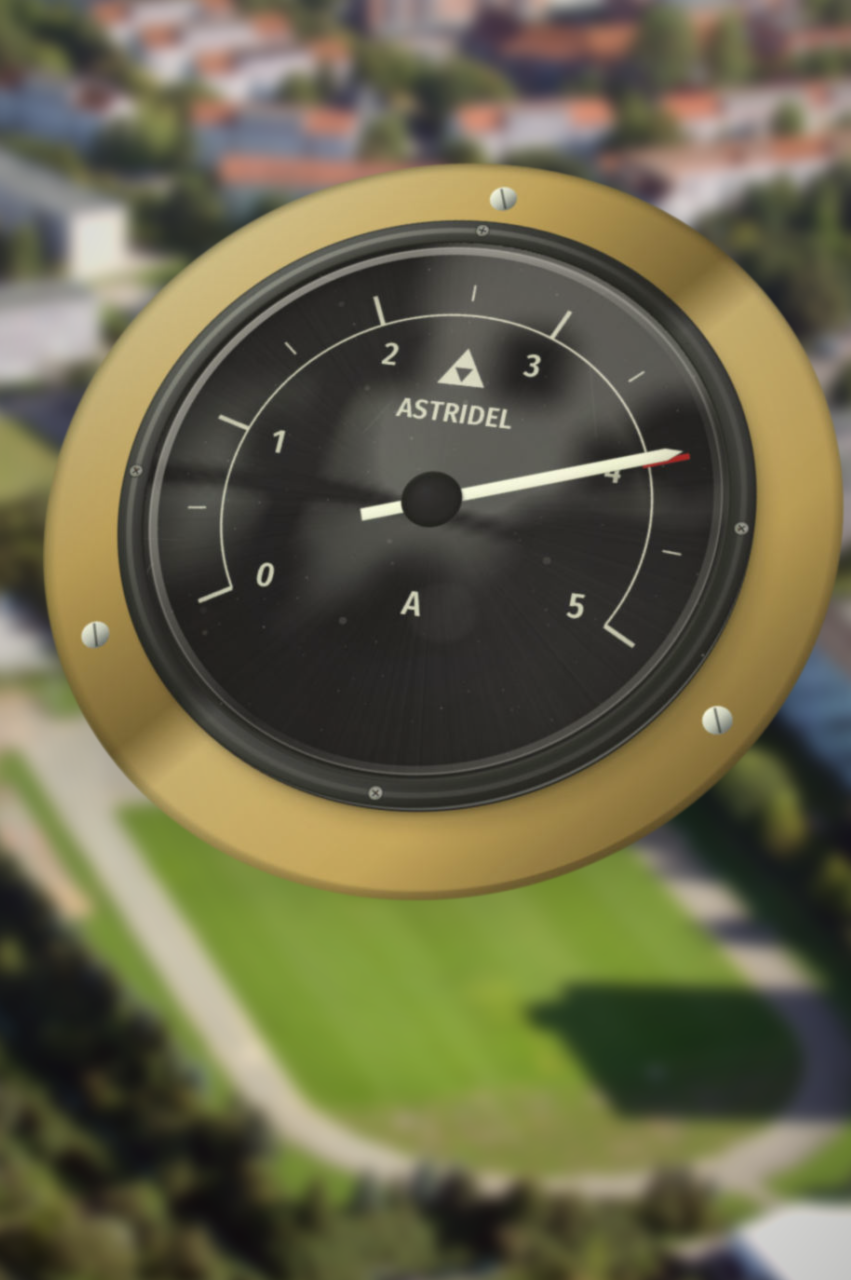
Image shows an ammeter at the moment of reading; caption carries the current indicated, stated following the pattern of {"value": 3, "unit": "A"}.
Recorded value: {"value": 4, "unit": "A"}
